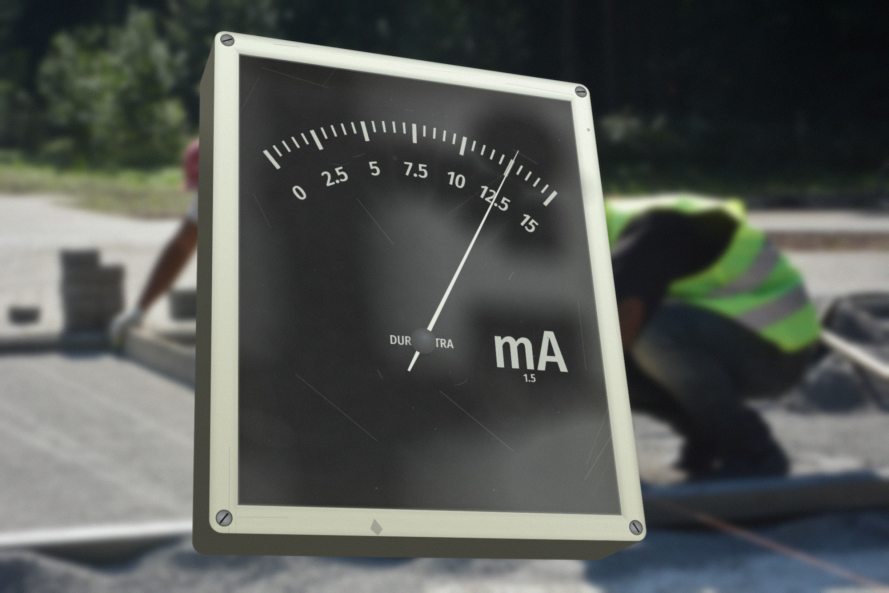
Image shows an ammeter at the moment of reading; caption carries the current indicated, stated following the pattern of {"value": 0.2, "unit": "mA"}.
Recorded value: {"value": 12.5, "unit": "mA"}
